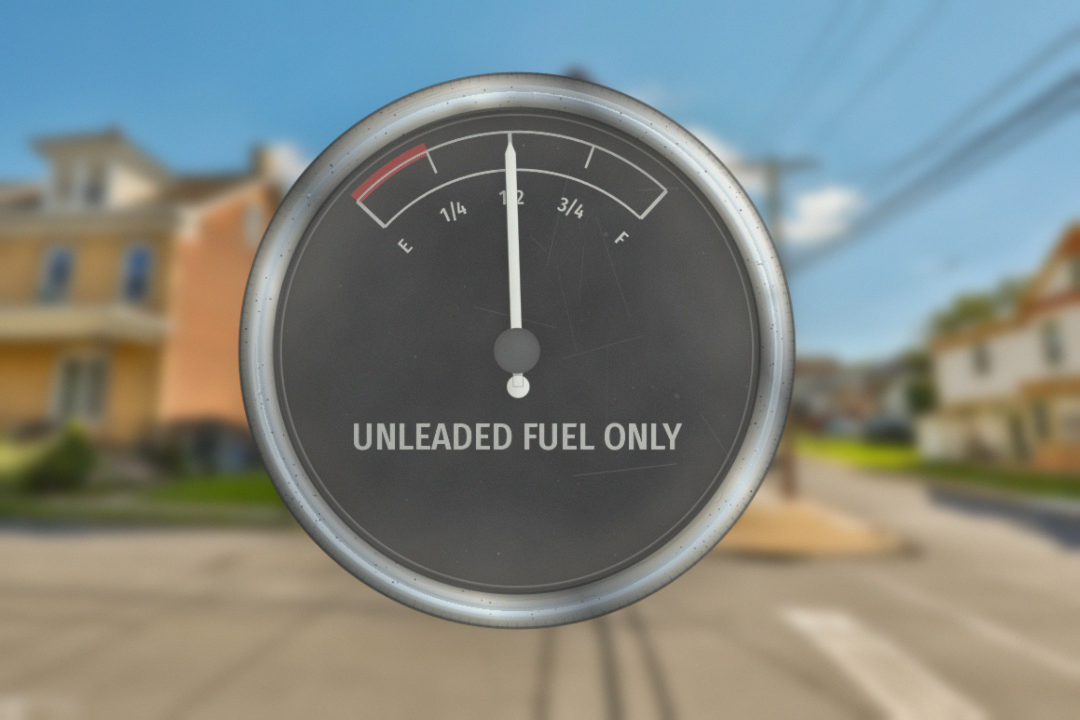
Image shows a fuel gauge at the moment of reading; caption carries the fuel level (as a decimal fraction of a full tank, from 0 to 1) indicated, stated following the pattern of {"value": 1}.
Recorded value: {"value": 0.5}
